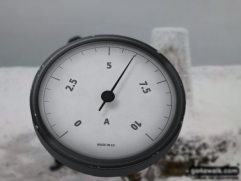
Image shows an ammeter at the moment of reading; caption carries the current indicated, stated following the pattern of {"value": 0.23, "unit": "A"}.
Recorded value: {"value": 6, "unit": "A"}
